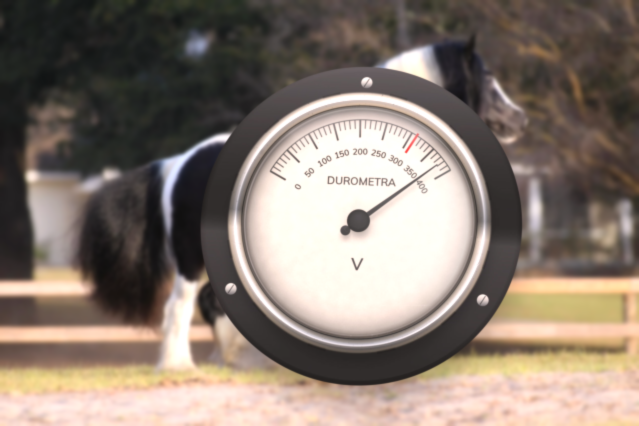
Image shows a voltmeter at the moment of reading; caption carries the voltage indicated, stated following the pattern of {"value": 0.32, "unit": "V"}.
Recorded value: {"value": 380, "unit": "V"}
